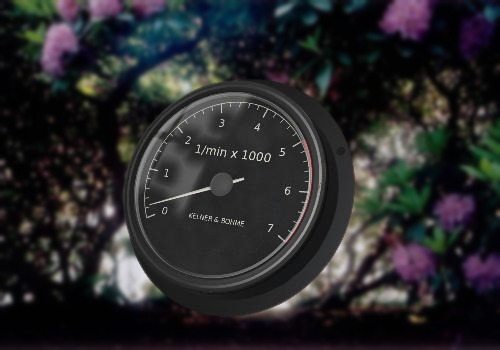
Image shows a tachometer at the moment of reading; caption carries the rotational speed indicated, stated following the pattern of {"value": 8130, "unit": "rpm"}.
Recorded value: {"value": 200, "unit": "rpm"}
